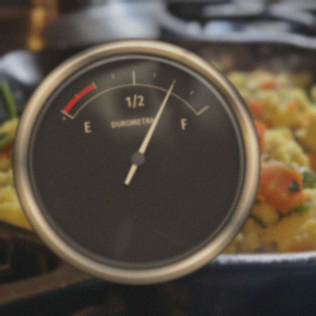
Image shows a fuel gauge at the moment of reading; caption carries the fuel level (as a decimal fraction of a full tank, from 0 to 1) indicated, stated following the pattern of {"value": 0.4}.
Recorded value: {"value": 0.75}
